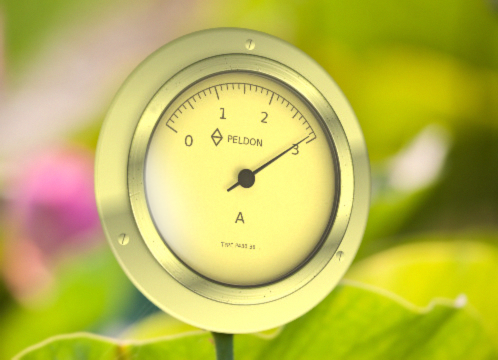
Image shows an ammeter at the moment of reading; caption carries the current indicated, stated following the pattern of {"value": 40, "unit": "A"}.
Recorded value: {"value": 2.9, "unit": "A"}
